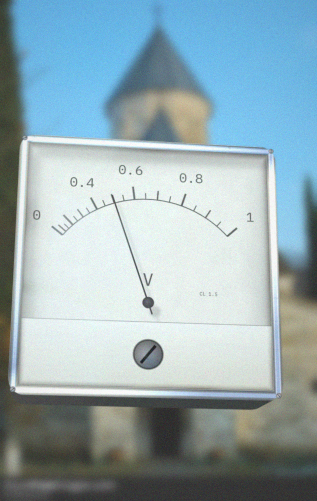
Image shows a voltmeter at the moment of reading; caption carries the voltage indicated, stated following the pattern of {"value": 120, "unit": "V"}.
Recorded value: {"value": 0.5, "unit": "V"}
